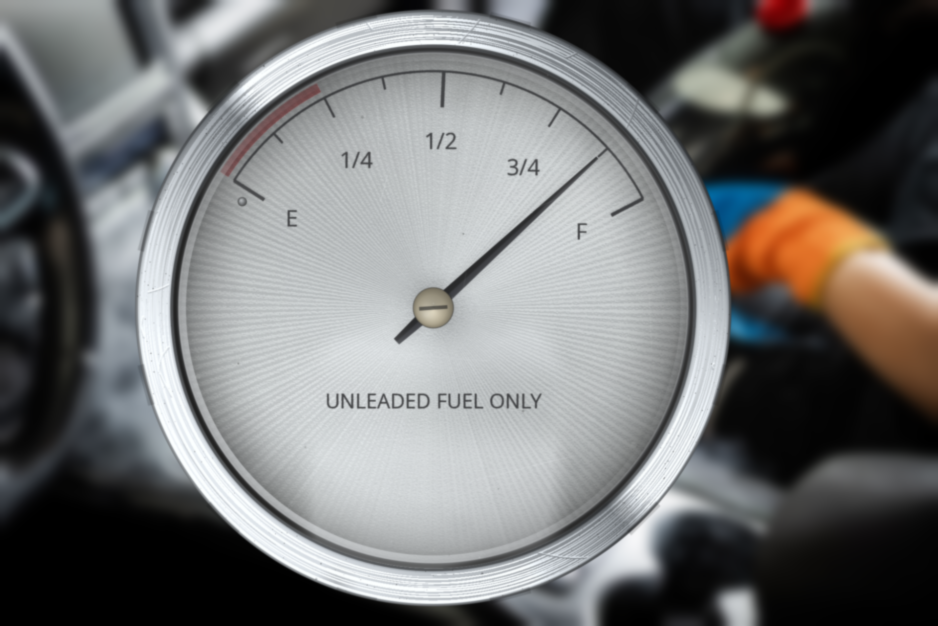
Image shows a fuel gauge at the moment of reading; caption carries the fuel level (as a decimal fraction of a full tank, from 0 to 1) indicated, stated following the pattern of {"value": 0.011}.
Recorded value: {"value": 0.875}
